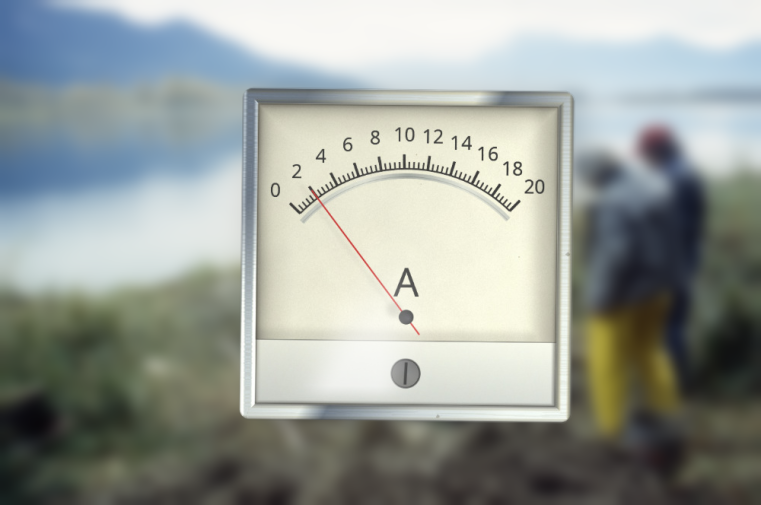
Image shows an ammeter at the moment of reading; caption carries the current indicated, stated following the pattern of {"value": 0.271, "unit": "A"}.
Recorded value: {"value": 2, "unit": "A"}
